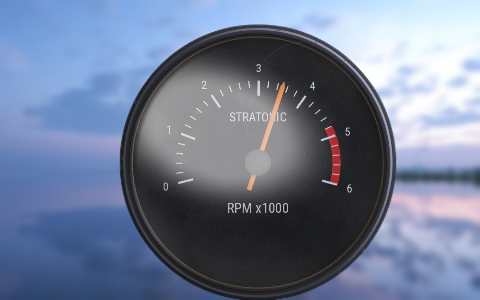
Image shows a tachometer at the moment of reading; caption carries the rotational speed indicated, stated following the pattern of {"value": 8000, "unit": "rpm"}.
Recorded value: {"value": 3500, "unit": "rpm"}
